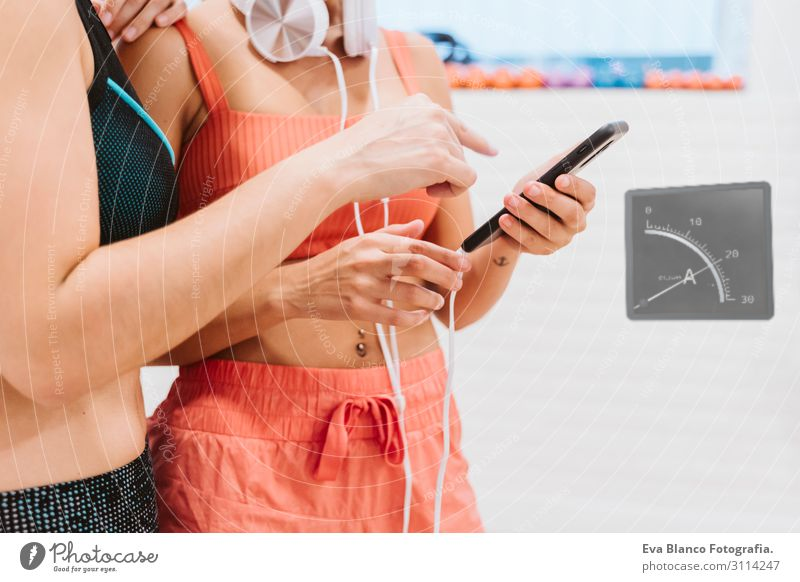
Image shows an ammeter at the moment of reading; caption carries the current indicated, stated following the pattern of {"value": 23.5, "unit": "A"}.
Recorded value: {"value": 20, "unit": "A"}
